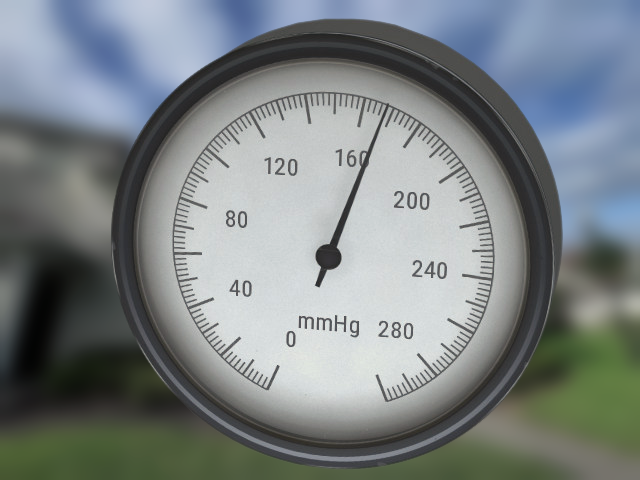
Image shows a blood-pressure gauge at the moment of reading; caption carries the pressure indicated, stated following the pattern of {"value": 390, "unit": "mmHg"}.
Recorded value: {"value": 168, "unit": "mmHg"}
